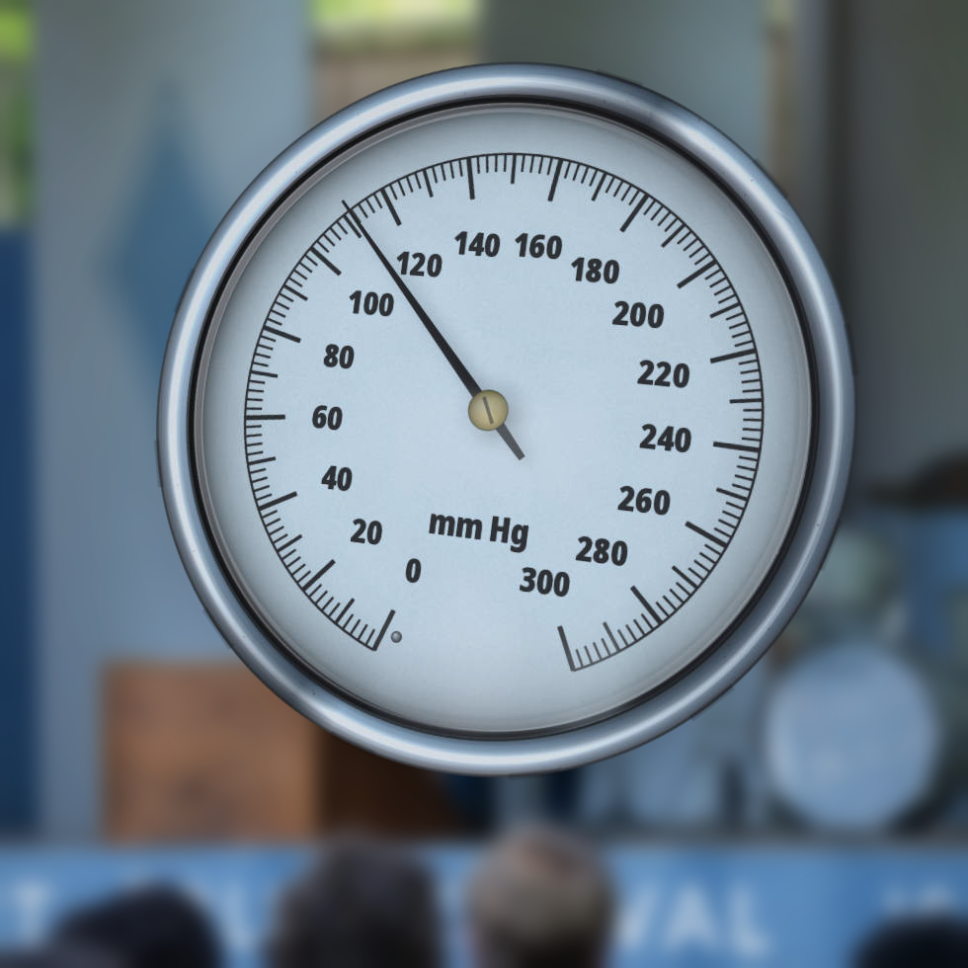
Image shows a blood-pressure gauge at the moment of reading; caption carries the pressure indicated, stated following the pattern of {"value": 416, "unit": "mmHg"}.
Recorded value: {"value": 112, "unit": "mmHg"}
